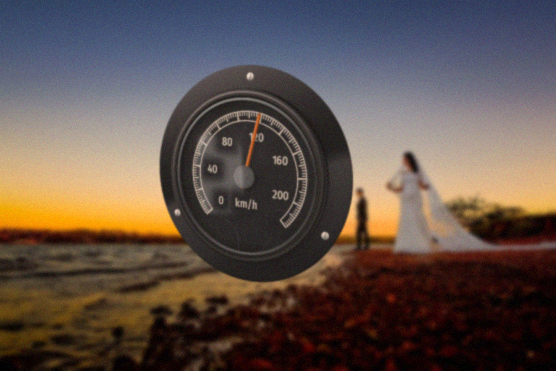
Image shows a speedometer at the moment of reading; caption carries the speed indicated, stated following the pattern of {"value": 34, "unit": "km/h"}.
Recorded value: {"value": 120, "unit": "km/h"}
